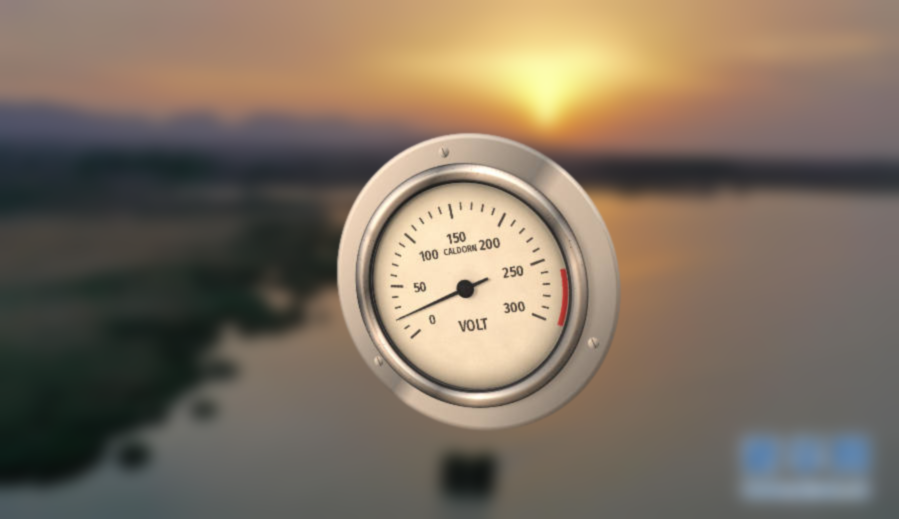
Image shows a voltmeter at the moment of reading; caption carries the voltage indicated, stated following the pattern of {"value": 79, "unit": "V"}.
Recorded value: {"value": 20, "unit": "V"}
